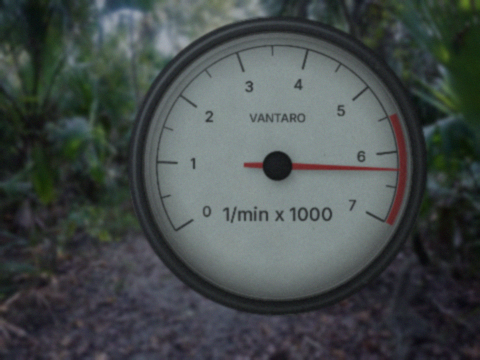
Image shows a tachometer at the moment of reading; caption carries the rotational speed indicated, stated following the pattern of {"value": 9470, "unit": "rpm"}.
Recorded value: {"value": 6250, "unit": "rpm"}
